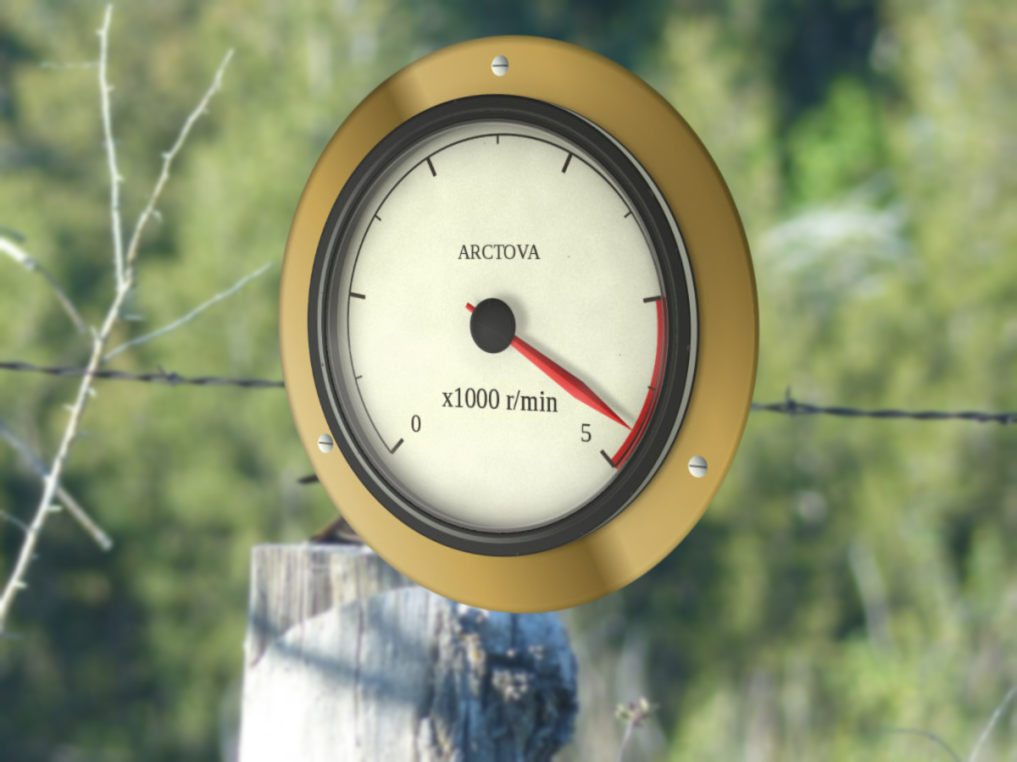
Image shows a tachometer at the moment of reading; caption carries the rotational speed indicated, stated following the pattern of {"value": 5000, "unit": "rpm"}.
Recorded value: {"value": 4750, "unit": "rpm"}
